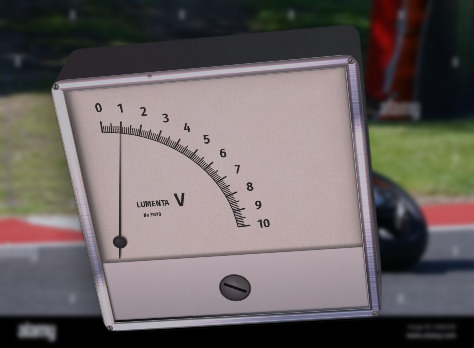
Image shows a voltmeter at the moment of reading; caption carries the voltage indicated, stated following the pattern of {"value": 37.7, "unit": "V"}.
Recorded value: {"value": 1, "unit": "V"}
